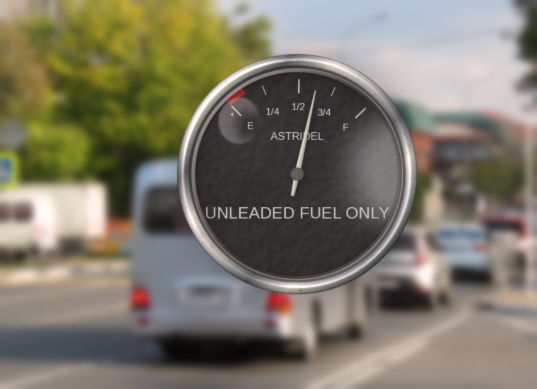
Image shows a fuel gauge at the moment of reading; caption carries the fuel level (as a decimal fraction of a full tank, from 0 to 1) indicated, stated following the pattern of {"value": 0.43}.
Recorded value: {"value": 0.625}
